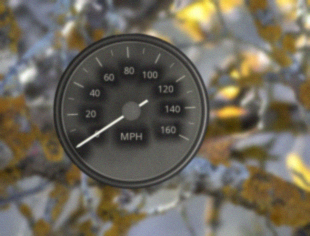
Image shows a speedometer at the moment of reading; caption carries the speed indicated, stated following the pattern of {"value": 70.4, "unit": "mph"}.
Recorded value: {"value": 0, "unit": "mph"}
